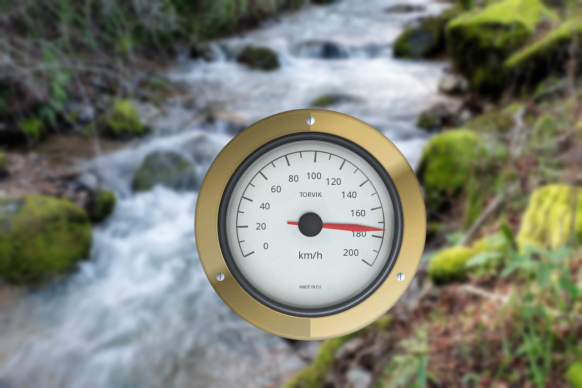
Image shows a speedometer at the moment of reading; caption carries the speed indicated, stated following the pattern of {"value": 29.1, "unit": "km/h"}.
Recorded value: {"value": 175, "unit": "km/h"}
